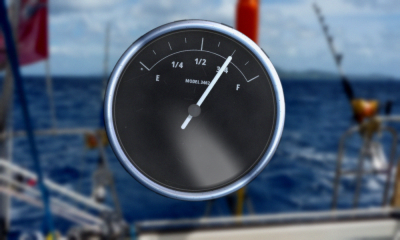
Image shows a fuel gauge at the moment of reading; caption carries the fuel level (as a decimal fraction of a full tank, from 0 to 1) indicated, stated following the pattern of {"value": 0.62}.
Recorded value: {"value": 0.75}
